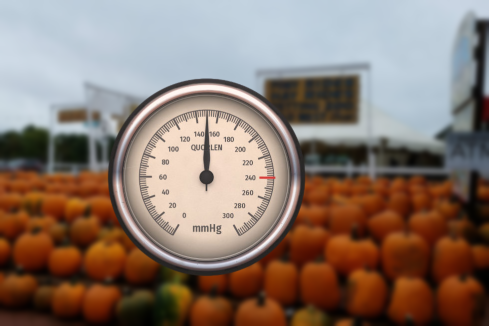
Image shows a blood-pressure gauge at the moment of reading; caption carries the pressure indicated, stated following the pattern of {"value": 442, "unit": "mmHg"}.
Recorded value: {"value": 150, "unit": "mmHg"}
